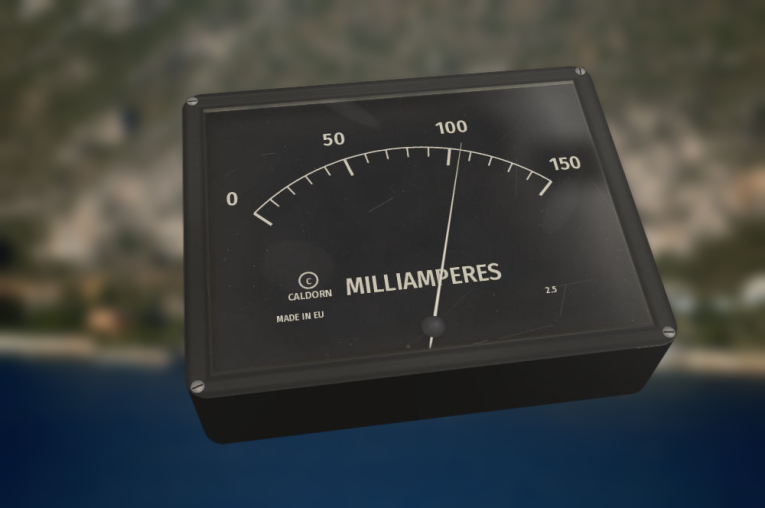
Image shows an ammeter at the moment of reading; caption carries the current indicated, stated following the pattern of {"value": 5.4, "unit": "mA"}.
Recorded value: {"value": 105, "unit": "mA"}
